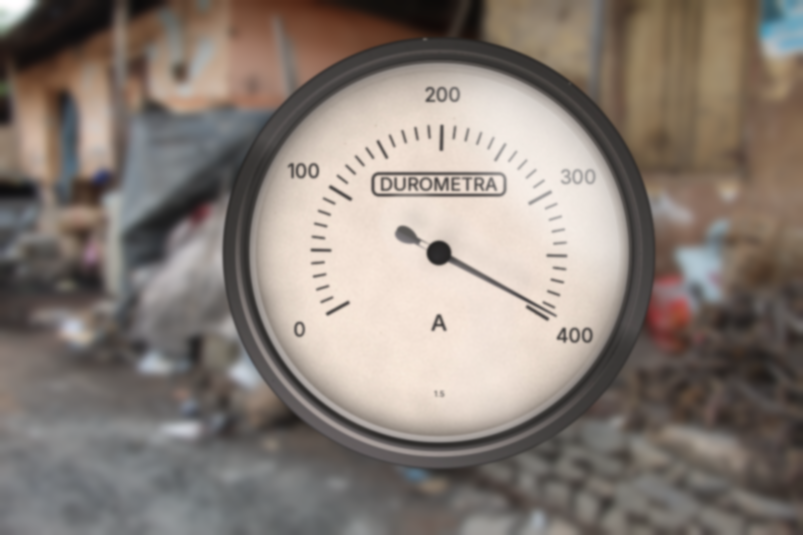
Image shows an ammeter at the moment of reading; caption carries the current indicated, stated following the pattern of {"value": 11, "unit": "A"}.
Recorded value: {"value": 395, "unit": "A"}
